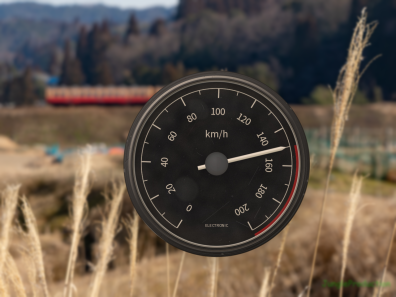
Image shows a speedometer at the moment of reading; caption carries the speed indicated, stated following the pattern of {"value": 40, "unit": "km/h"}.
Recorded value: {"value": 150, "unit": "km/h"}
